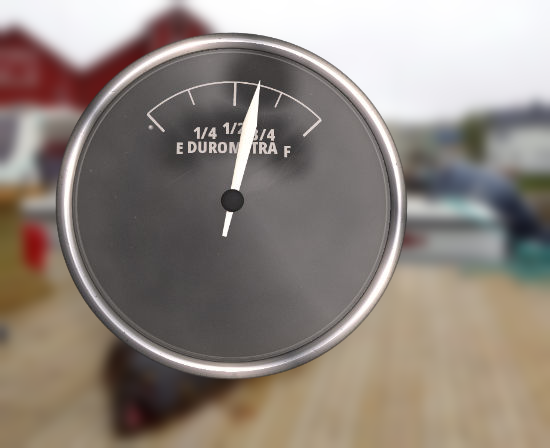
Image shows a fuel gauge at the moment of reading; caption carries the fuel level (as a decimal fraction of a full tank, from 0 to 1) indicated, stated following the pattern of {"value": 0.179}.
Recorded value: {"value": 0.625}
